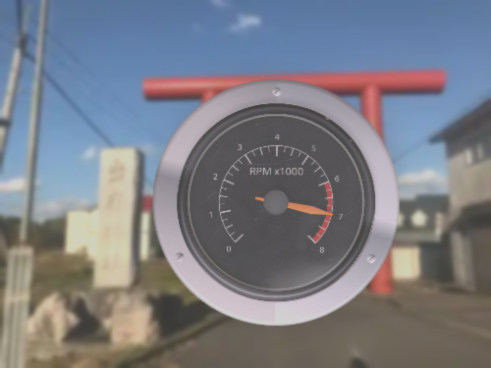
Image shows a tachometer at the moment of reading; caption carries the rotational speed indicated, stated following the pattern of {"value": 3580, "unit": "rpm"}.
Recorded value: {"value": 7000, "unit": "rpm"}
